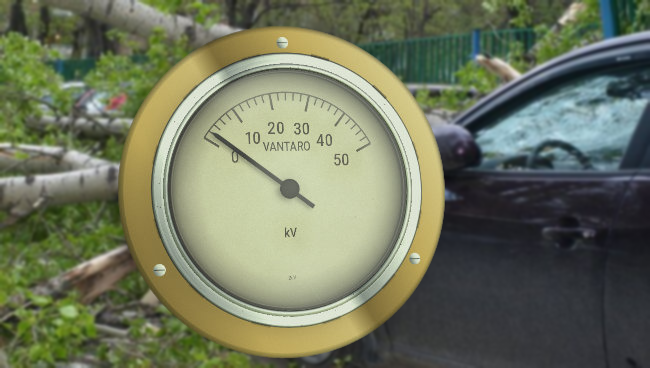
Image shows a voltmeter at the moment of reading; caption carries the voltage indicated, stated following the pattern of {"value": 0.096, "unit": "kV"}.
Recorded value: {"value": 2, "unit": "kV"}
